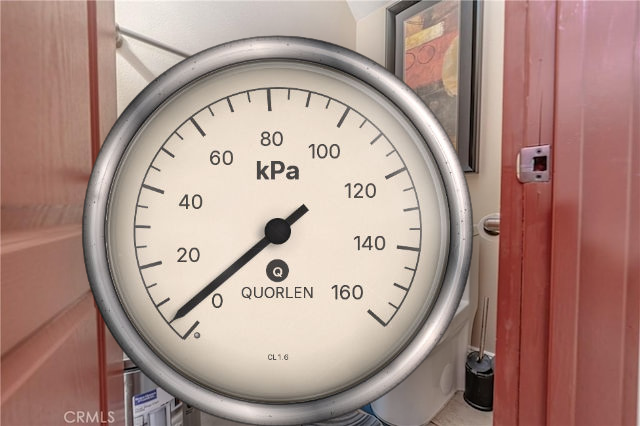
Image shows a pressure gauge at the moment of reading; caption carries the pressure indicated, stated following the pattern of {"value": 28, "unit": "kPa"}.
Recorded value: {"value": 5, "unit": "kPa"}
